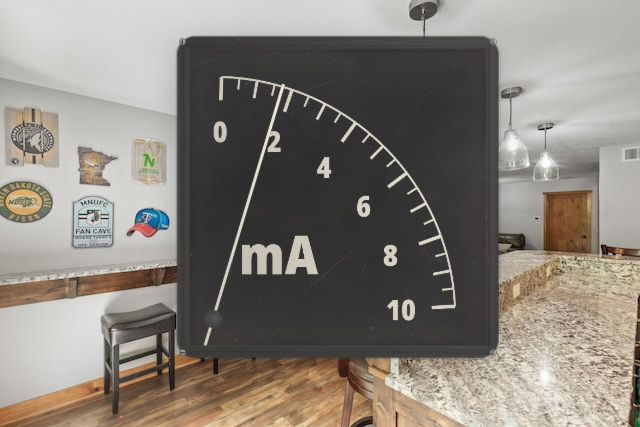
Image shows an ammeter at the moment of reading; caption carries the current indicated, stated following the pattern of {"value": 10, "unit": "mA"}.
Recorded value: {"value": 1.75, "unit": "mA"}
